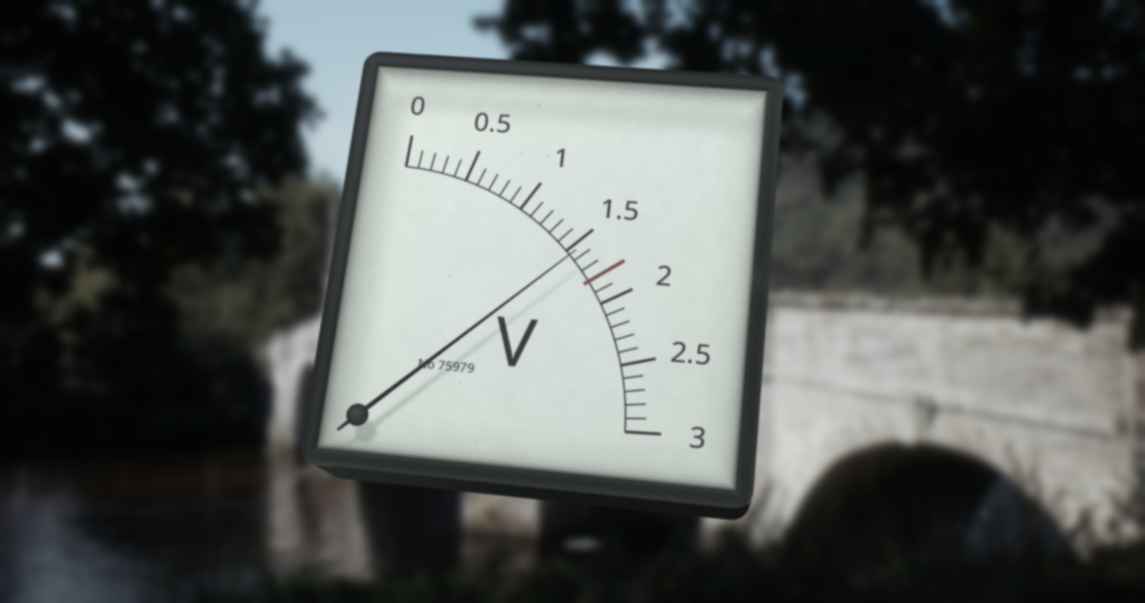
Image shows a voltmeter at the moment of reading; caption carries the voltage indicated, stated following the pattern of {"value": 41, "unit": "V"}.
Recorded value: {"value": 1.55, "unit": "V"}
